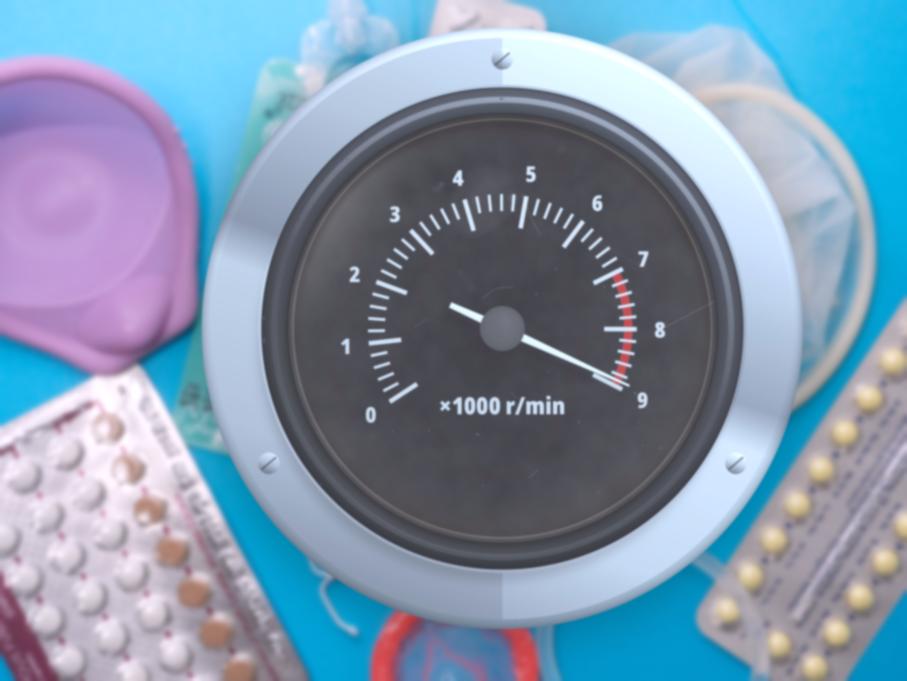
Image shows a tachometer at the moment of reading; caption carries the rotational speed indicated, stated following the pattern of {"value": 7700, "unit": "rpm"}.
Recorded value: {"value": 8900, "unit": "rpm"}
